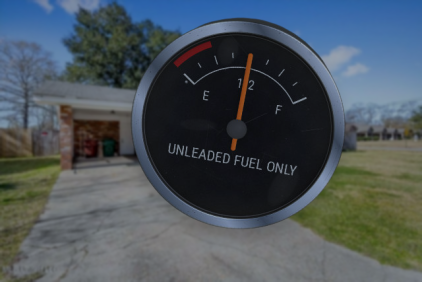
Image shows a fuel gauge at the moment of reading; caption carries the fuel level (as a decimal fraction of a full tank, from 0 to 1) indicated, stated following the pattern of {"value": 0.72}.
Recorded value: {"value": 0.5}
